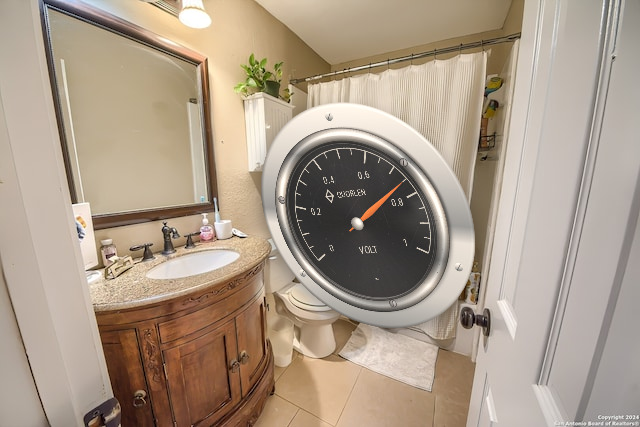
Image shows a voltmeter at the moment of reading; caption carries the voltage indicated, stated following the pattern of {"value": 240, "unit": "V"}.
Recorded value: {"value": 0.75, "unit": "V"}
